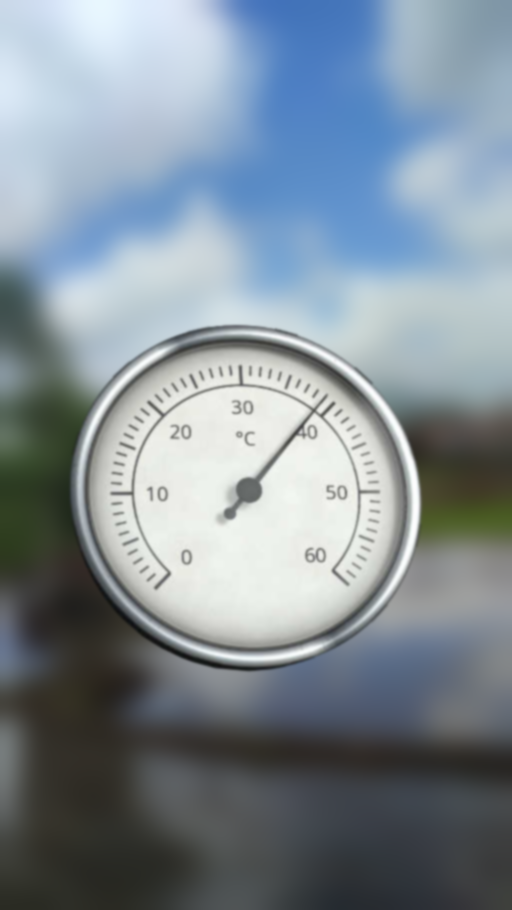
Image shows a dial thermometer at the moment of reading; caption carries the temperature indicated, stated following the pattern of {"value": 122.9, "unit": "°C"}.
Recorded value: {"value": 39, "unit": "°C"}
